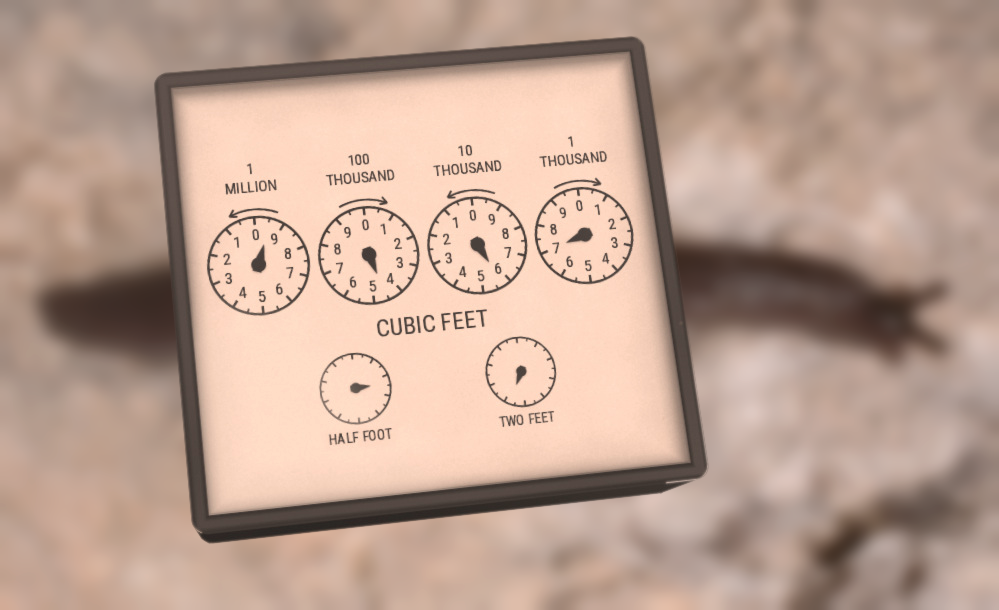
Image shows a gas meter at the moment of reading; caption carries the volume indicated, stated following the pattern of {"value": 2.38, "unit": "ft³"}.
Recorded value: {"value": 945700, "unit": "ft³"}
